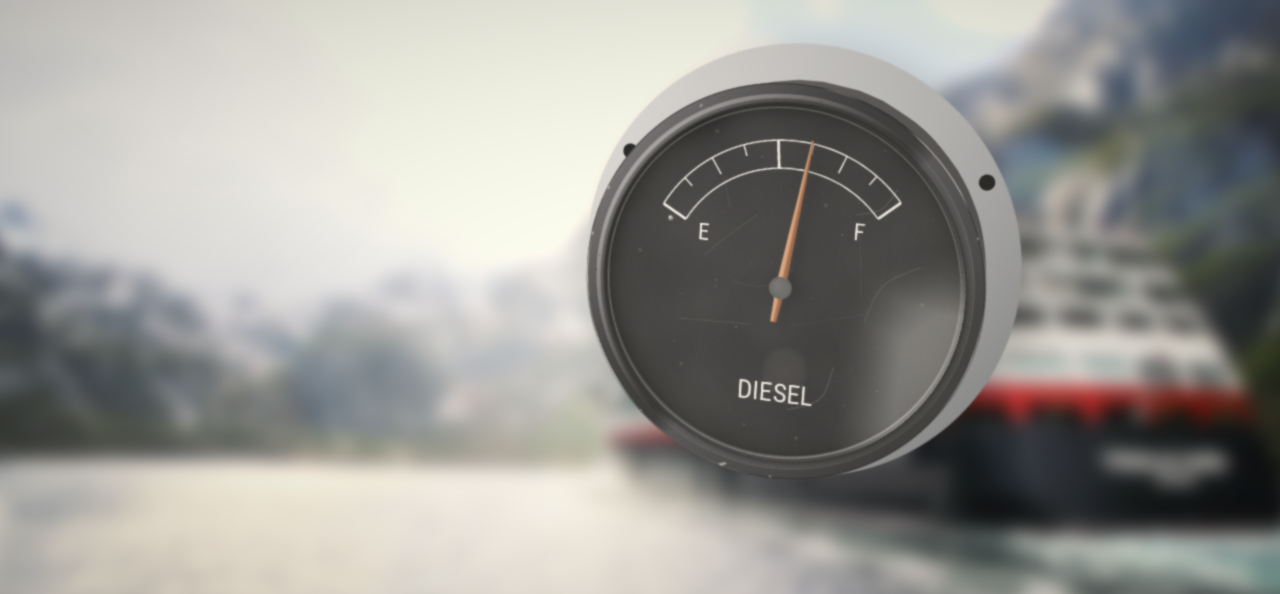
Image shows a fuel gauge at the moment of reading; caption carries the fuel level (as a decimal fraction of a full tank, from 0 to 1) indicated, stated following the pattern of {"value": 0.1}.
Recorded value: {"value": 0.625}
